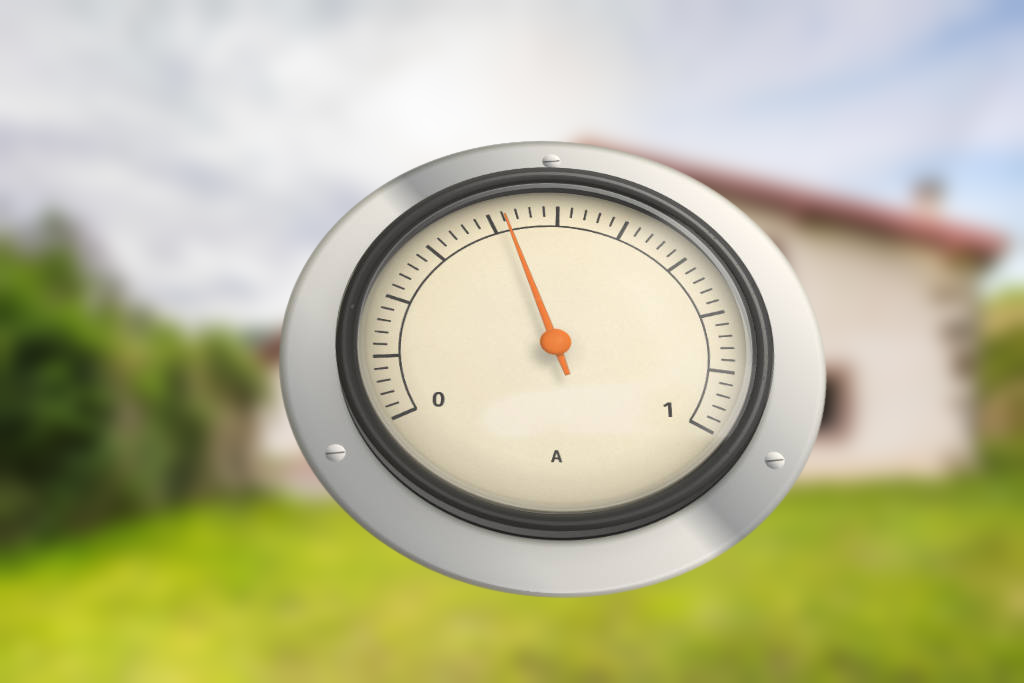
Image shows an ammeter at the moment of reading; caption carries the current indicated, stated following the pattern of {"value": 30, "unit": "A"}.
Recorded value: {"value": 0.42, "unit": "A"}
